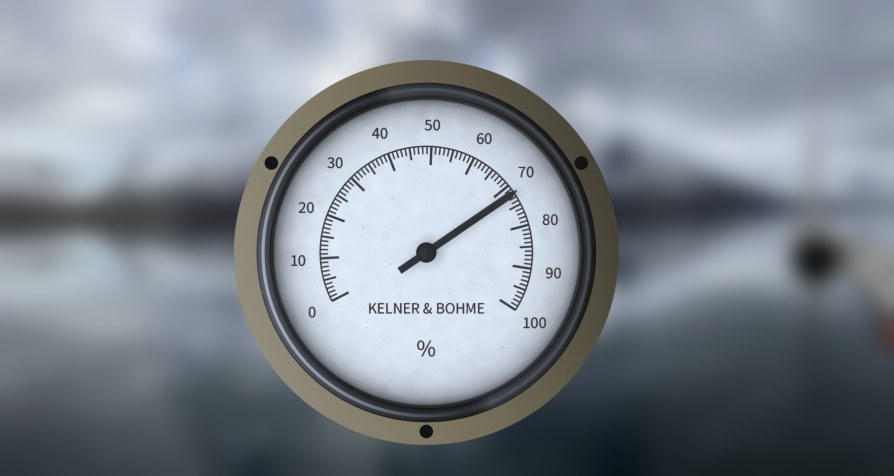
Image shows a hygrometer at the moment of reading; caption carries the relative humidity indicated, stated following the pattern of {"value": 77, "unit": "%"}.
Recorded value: {"value": 72, "unit": "%"}
